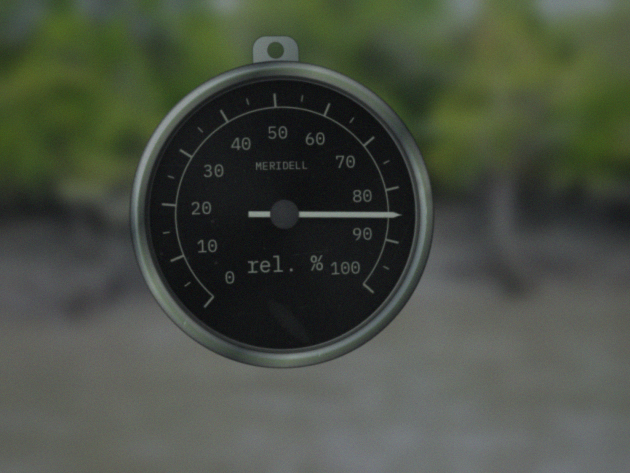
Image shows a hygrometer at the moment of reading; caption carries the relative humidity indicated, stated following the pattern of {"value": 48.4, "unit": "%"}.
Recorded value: {"value": 85, "unit": "%"}
